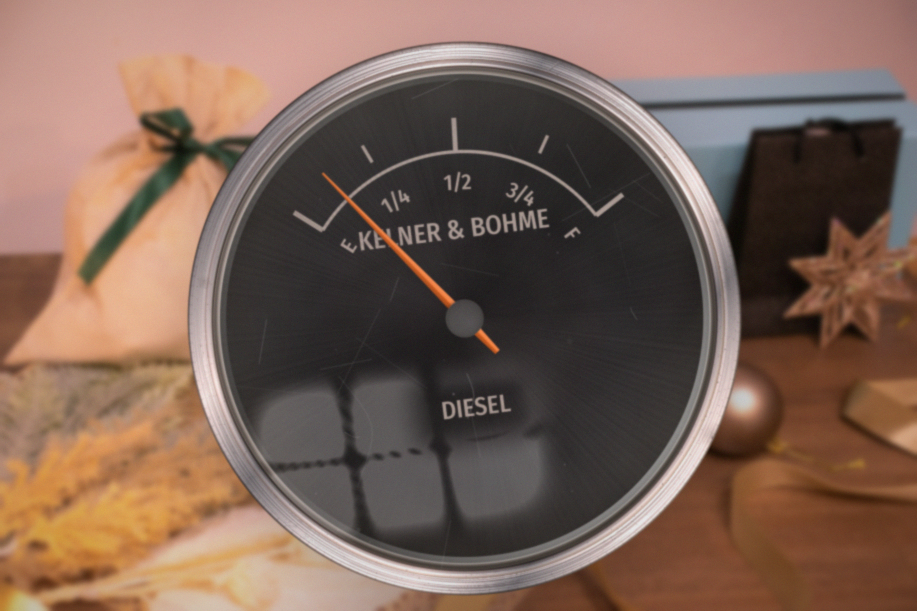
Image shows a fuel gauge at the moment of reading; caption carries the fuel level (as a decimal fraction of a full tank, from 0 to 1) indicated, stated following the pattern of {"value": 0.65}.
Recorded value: {"value": 0.125}
